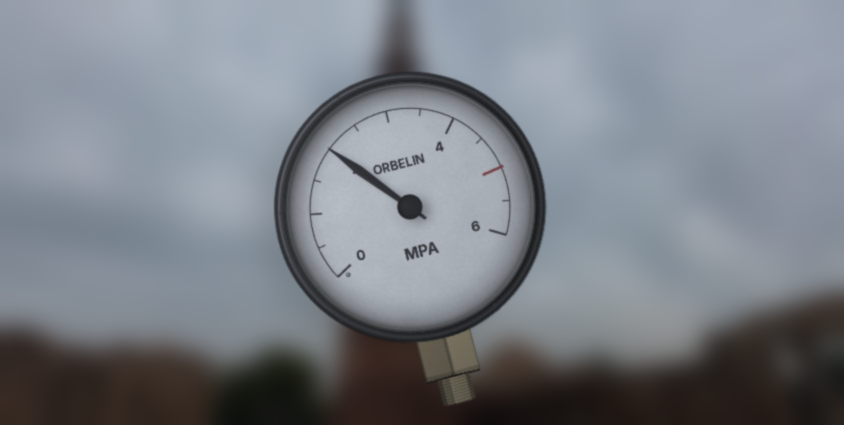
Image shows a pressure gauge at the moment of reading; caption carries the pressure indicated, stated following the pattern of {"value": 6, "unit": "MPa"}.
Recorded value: {"value": 2, "unit": "MPa"}
